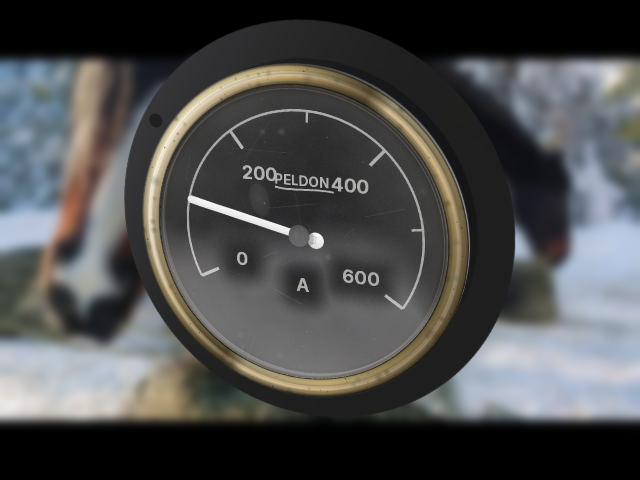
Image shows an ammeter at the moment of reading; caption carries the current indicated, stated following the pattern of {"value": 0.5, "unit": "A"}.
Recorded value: {"value": 100, "unit": "A"}
